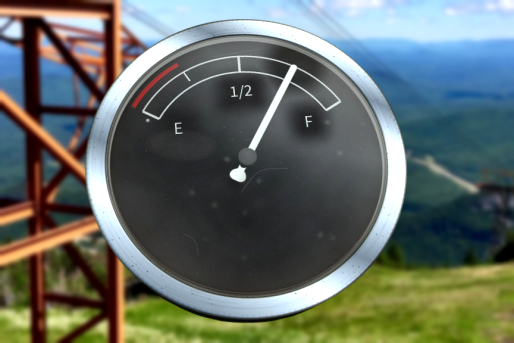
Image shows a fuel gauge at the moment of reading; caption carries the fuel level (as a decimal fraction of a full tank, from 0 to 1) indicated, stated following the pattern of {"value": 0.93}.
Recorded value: {"value": 0.75}
